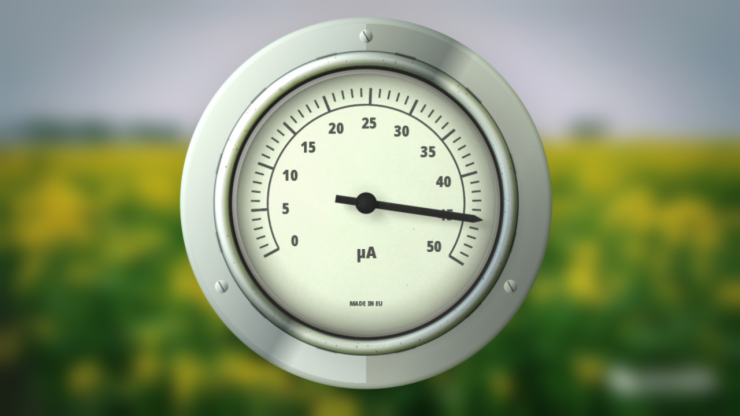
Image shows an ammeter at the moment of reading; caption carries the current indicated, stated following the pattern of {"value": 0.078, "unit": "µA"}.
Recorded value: {"value": 45, "unit": "µA"}
